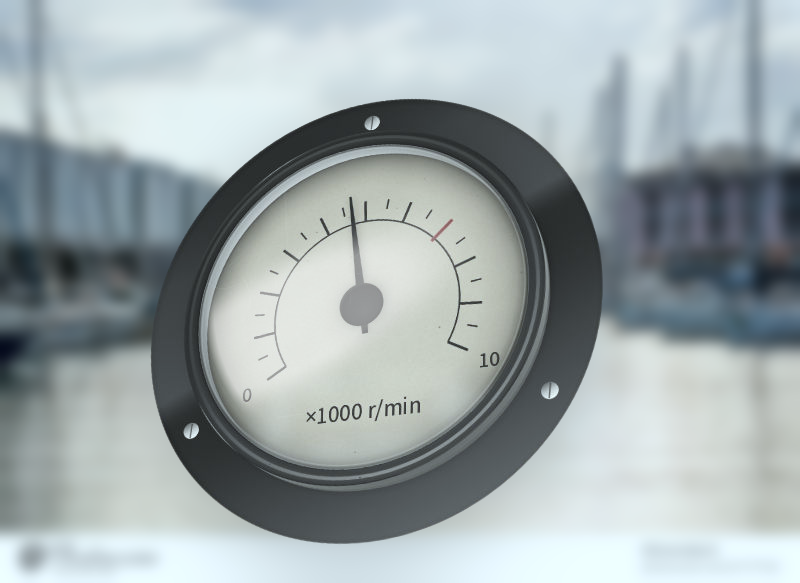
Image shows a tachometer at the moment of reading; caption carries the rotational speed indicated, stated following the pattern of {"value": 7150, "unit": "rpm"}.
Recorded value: {"value": 4750, "unit": "rpm"}
